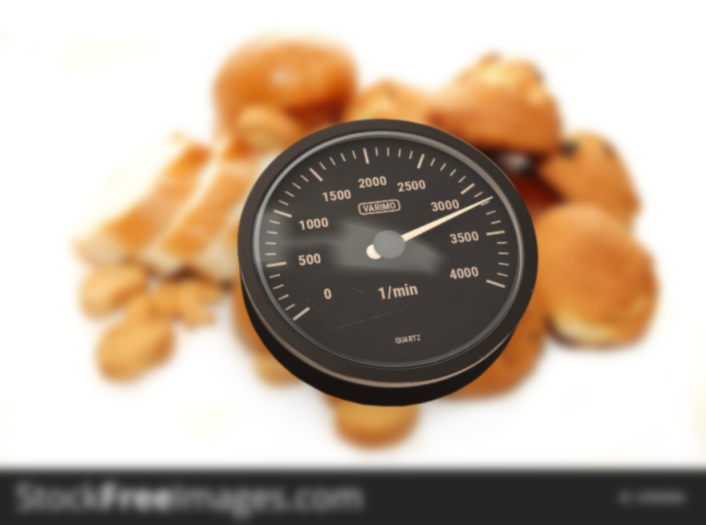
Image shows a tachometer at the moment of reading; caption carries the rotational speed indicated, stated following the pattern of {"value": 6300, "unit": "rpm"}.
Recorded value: {"value": 3200, "unit": "rpm"}
